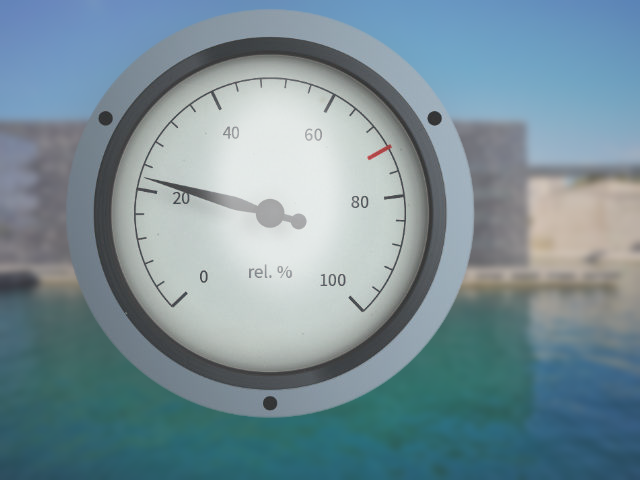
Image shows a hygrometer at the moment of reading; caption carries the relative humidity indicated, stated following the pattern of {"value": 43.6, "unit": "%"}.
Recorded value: {"value": 22, "unit": "%"}
